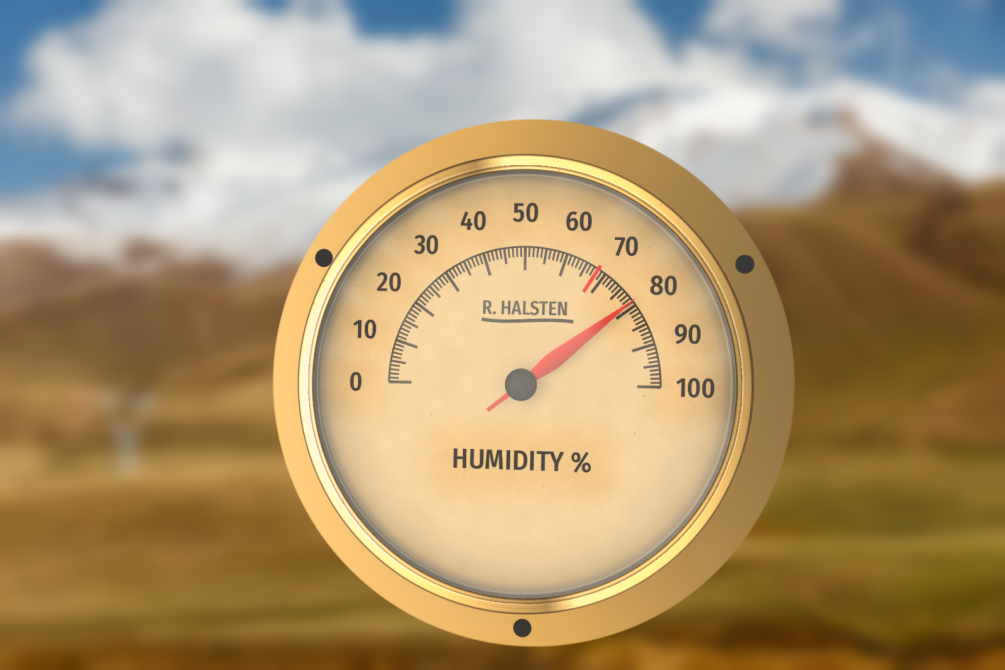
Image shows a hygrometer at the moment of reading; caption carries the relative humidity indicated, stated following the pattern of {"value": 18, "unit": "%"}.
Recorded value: {"value": 79, "unit": "%"}
